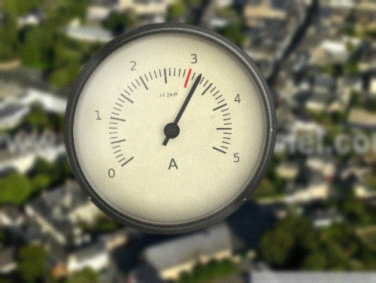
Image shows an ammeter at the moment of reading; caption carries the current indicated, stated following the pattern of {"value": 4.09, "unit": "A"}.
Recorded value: {"value": 3.2, "unit": "A"}
